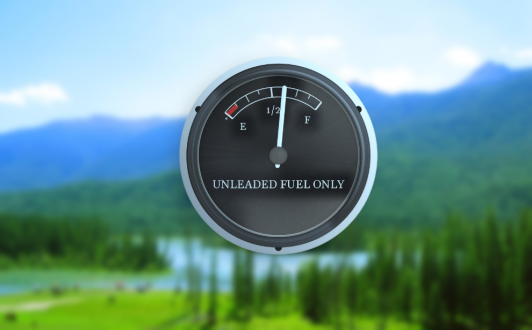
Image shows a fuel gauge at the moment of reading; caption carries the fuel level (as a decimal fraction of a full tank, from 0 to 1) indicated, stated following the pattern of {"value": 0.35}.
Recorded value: {"value": 0.625}
